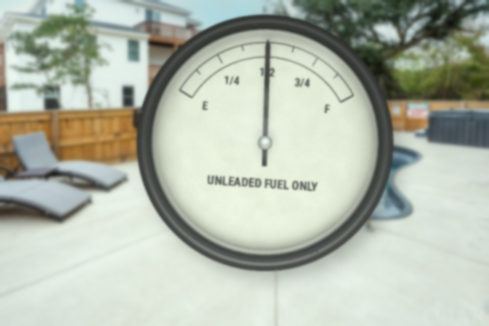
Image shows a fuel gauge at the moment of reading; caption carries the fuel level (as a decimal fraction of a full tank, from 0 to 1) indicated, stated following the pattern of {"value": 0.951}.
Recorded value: {"value": 0.5}
